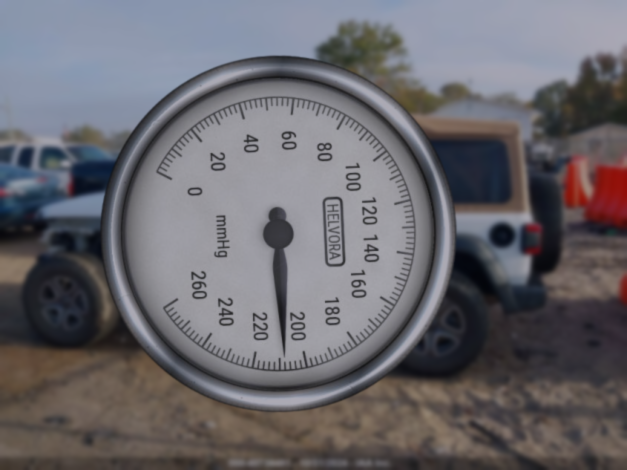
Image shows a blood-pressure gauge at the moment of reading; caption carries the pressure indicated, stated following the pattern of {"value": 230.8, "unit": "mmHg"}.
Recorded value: {"value": 208, "unit": "mmHg"}
